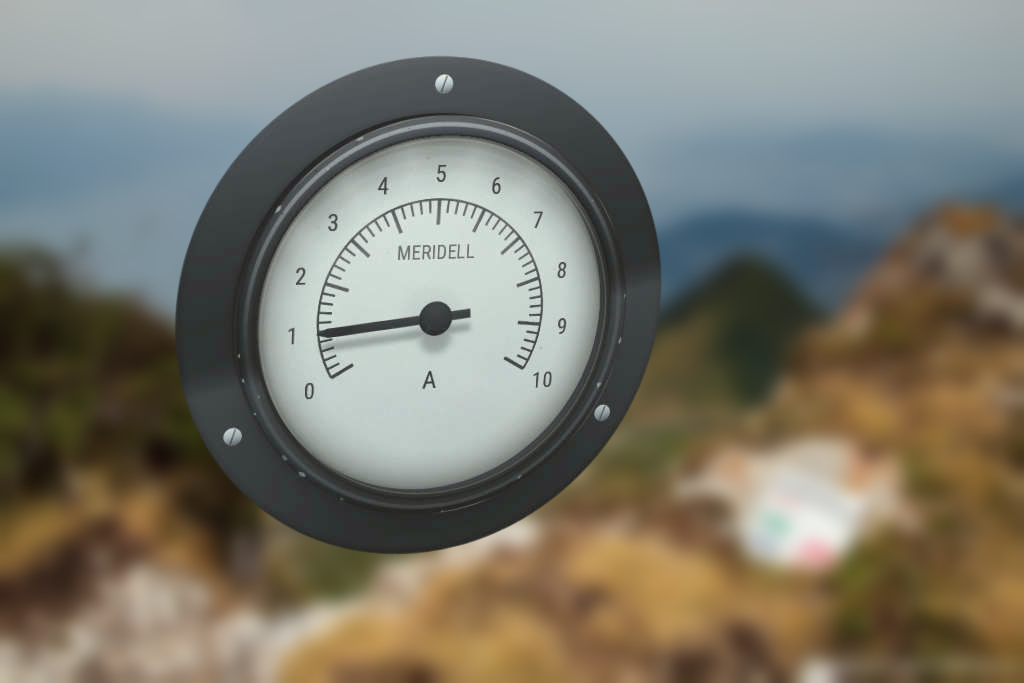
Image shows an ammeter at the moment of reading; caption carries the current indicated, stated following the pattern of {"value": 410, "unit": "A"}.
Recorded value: {"value": 1, "unit": "A"}
